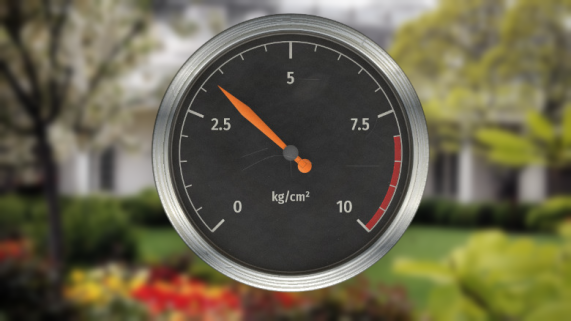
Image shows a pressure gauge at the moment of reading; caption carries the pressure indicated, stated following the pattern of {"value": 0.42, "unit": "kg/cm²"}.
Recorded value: {"value": 3.25, "unit": "kg/cm²"}
